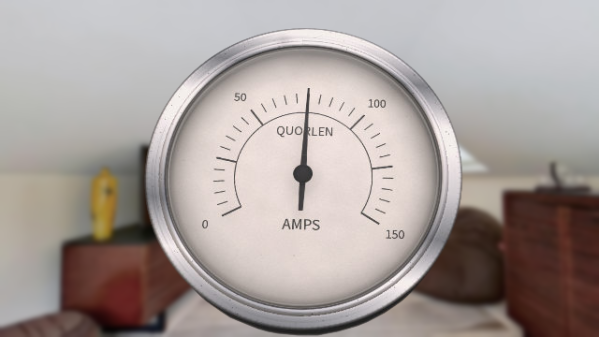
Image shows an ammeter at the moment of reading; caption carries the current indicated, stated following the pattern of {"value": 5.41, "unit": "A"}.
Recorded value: {"value": 75, "unit": "A"}
